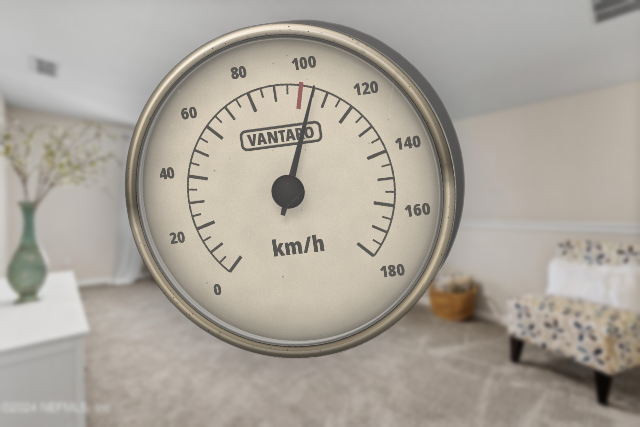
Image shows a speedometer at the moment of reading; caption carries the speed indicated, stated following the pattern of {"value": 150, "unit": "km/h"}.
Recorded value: {"value": 105, "unit": "km/h"}
